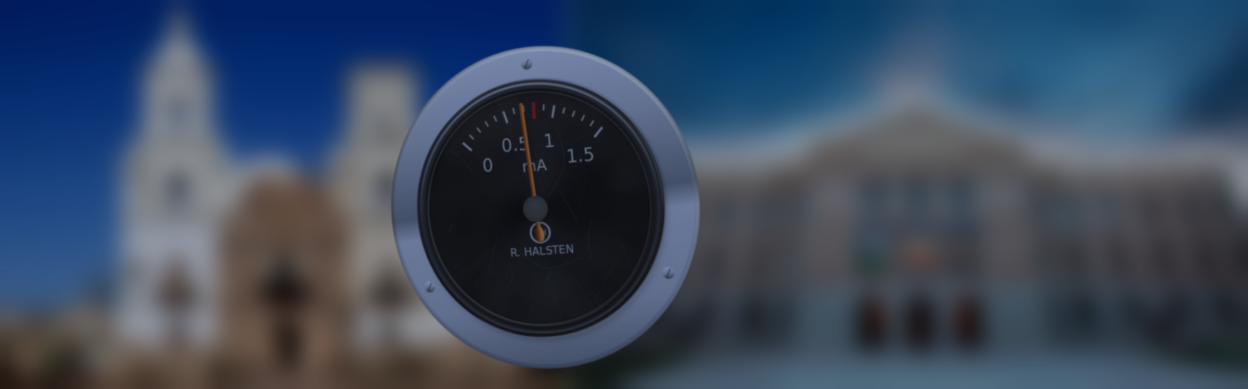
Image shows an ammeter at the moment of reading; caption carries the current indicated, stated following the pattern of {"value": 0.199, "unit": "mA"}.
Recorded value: {"value": 0.7, "unit": "mA"}
